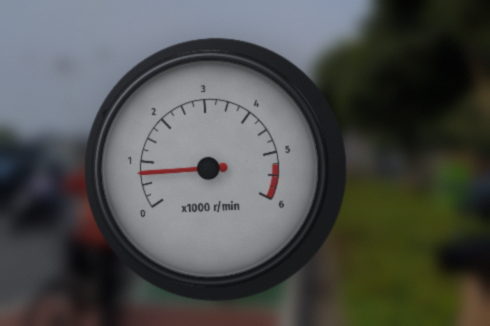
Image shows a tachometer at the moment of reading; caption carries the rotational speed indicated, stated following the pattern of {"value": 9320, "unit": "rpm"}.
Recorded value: {"value": 750, "unit": "rpm"}
